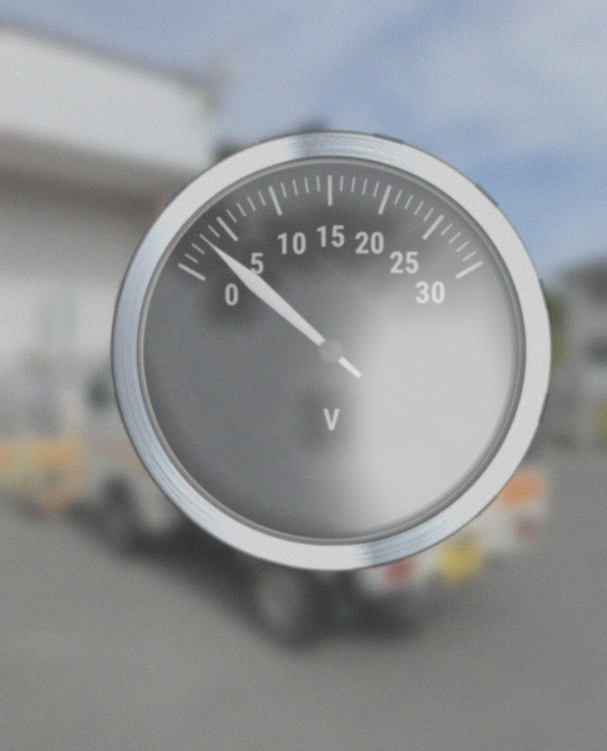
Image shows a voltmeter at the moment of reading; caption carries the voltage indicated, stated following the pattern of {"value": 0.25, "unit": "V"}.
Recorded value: {"value": 3, "unit": "V"}
